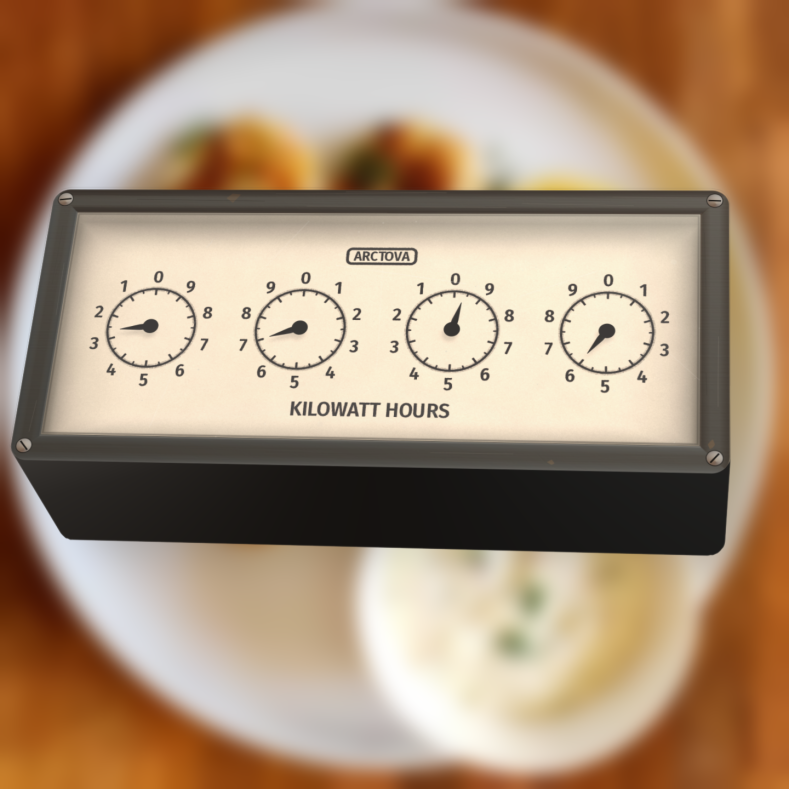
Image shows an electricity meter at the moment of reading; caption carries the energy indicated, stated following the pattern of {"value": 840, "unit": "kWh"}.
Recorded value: {"value": 2696, "unit": "kWh"}
